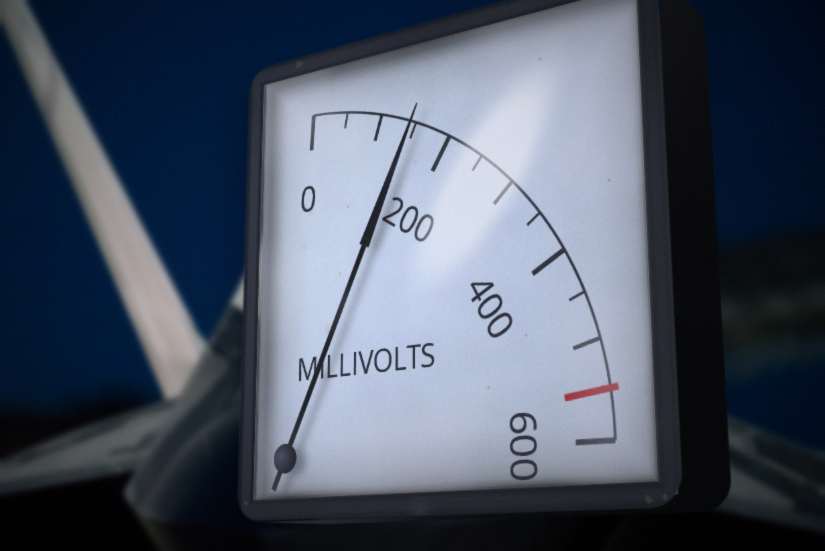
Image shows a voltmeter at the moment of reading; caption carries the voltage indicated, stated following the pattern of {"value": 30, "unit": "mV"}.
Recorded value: {"value": 150, "unit": "mV"}
